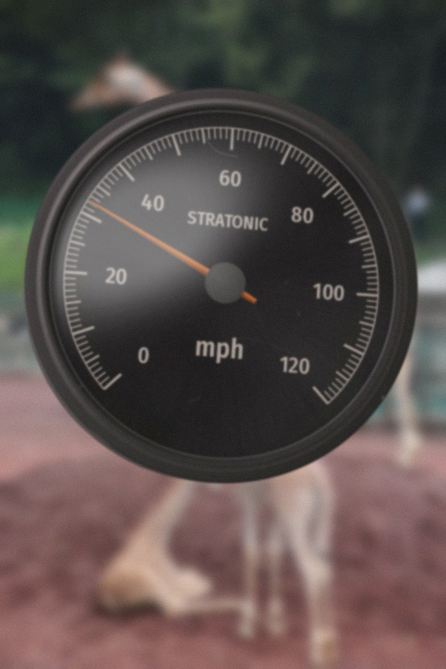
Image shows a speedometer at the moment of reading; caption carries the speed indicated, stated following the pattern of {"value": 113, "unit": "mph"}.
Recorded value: {"value": 32, "unit": "mph"}
